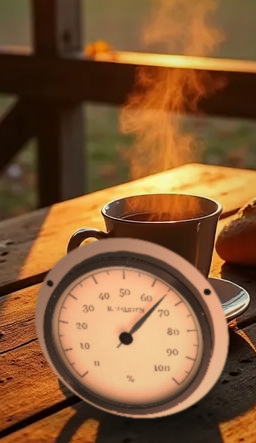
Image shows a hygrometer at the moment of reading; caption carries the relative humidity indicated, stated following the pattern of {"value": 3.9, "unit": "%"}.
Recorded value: {"value": 65, "unit": "%"}
